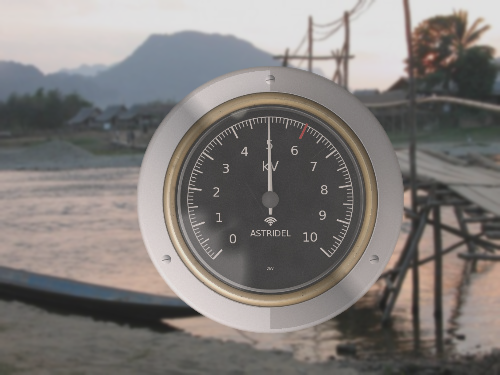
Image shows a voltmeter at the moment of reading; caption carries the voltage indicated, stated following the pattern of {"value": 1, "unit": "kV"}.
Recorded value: {"value": 5, "unit": "kV"}
